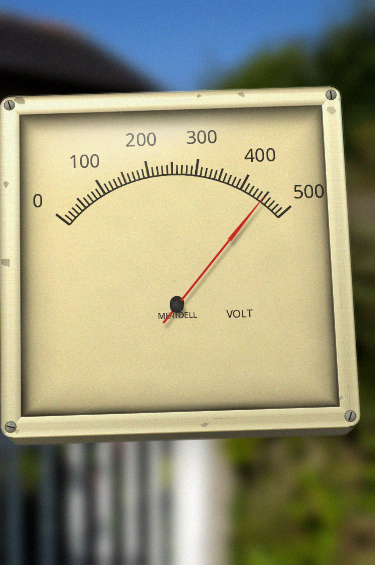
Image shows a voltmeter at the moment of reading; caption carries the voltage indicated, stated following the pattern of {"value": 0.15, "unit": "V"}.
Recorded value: {"value": 450, "unit": "V"}
